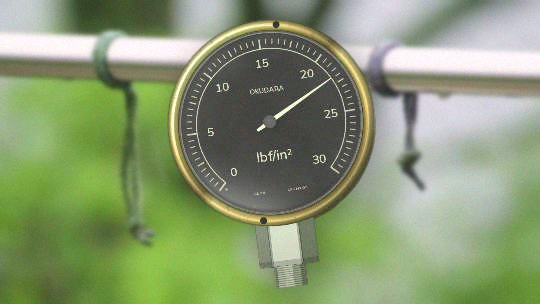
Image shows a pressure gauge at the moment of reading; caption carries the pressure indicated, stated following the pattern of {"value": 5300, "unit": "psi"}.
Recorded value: {"value": 22, "unit": "psi"}
